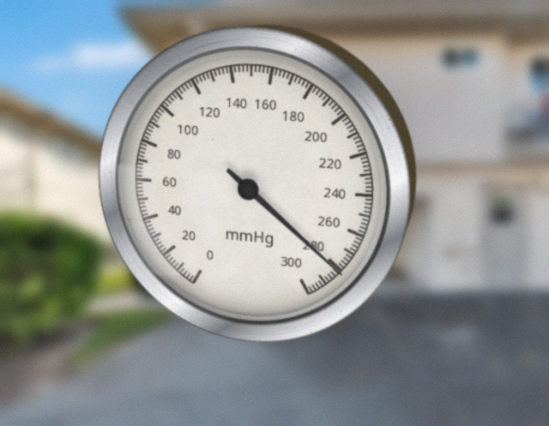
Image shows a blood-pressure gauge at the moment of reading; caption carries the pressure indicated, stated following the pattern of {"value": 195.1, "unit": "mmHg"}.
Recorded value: {"value": 280, "unit": "mmHg"}
